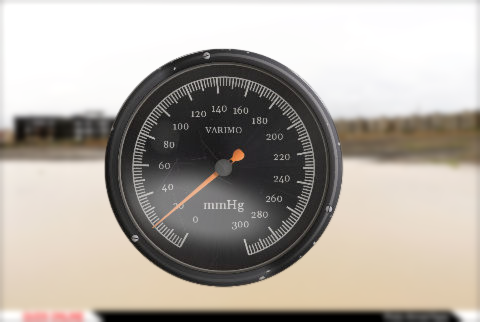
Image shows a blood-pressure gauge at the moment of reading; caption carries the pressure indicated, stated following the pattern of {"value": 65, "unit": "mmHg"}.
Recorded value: {"value": 20, "unit": "mmHg"}
